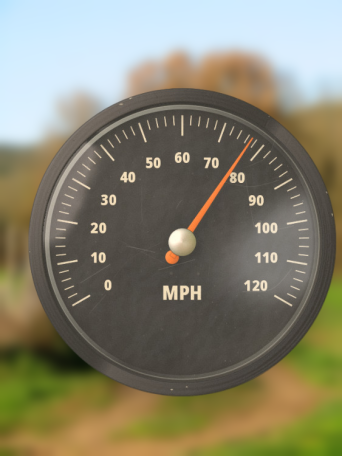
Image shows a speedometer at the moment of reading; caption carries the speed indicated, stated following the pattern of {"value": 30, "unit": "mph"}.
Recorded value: {"value": 77, "unit": "mph"}
